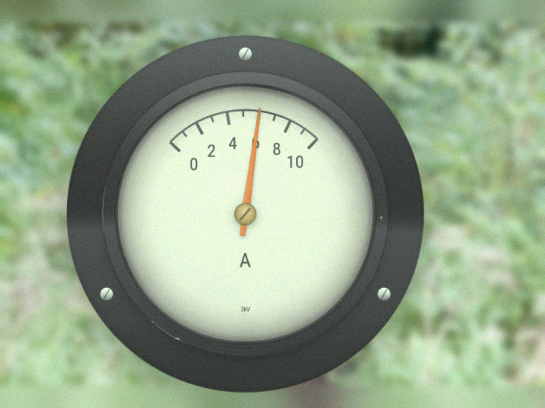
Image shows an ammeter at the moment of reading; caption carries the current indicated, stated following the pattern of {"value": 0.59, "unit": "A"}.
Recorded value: {"value": 6, "unit": "A"}
